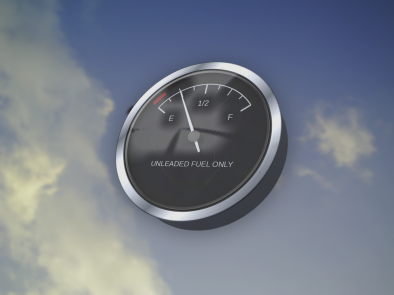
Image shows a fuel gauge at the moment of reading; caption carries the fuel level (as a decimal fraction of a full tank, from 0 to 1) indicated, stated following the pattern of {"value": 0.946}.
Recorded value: {"value": 0.25}
